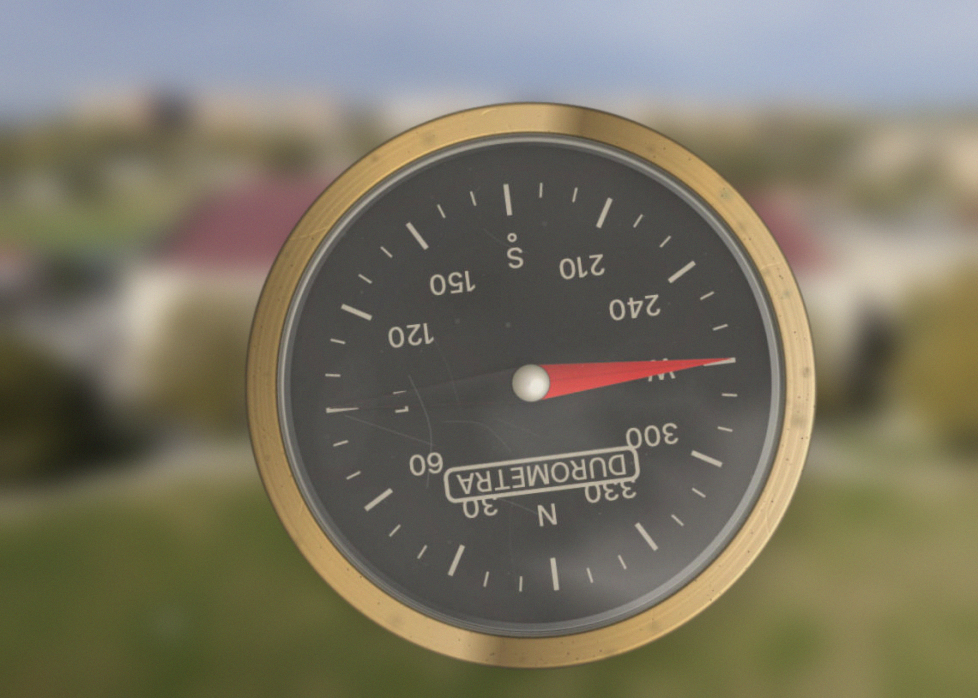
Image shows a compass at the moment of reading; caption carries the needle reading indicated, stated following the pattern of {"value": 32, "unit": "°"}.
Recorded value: {"value": 270, "unit": "°"}
